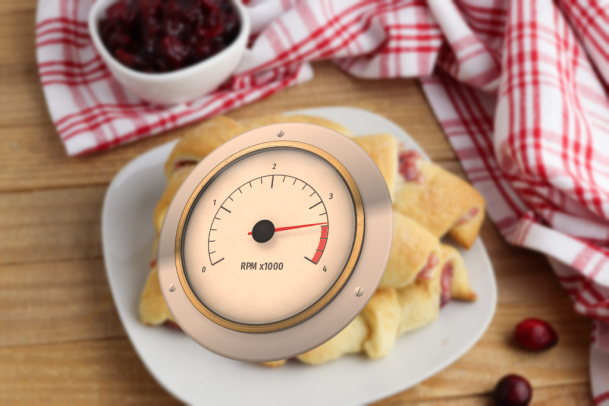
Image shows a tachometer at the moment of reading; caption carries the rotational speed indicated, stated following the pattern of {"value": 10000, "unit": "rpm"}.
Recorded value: {"value": 3400, "unit": "rpm"}
